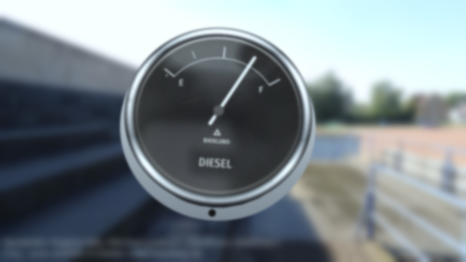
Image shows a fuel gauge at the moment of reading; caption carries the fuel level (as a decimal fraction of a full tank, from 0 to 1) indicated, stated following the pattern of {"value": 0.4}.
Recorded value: {"value": 0.75}
